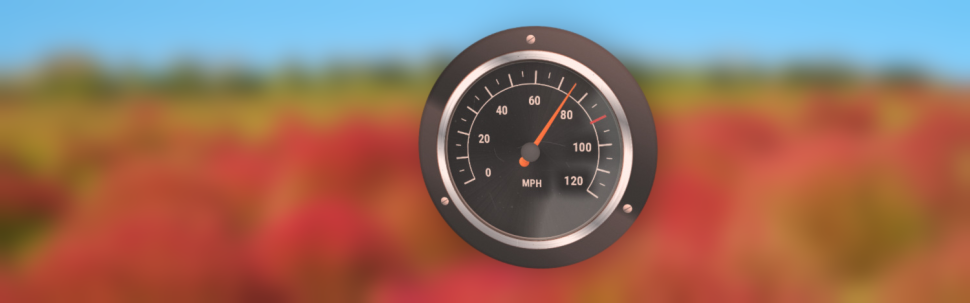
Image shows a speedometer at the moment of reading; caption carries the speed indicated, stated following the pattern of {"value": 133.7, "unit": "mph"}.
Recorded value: {"value": 75, "unit": "mph"}
